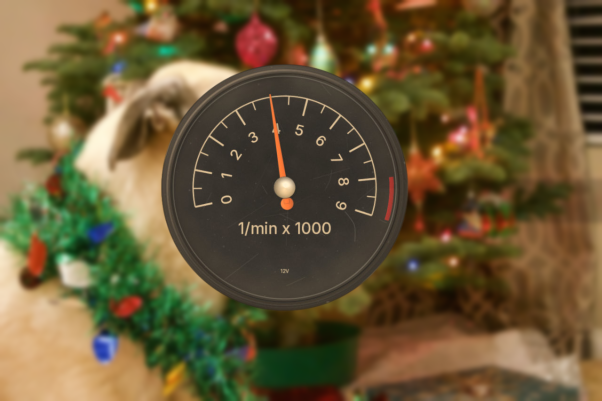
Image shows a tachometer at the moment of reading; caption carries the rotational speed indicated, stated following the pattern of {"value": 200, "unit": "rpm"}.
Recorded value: {"value": 4000, "unit": "rpm"}
